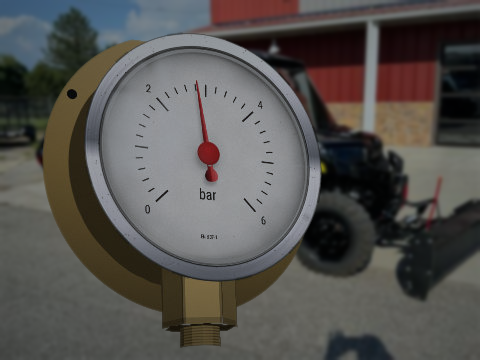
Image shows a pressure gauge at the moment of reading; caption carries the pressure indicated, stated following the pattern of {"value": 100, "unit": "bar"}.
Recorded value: {"value": 2.8, "unit": "bar"}
